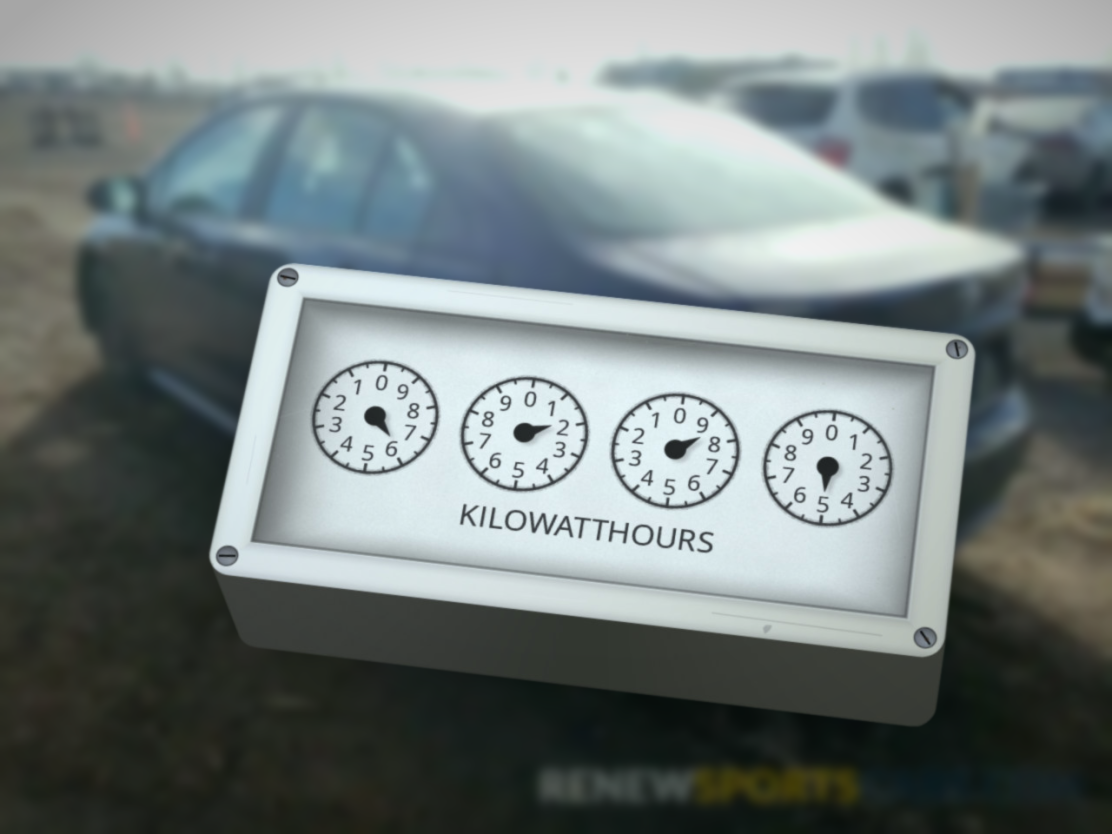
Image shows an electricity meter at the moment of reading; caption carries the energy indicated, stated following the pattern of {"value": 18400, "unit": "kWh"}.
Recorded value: {"value": 6185, "unit": "kWh"}
